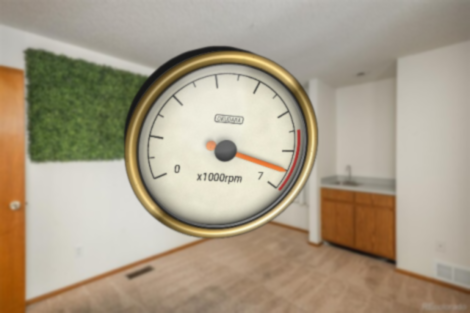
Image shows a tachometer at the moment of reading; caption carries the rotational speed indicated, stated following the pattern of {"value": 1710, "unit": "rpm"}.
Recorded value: {"value": 6500, "unit": "rpm"}
